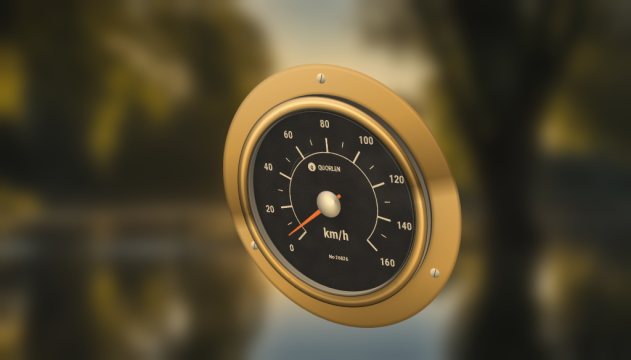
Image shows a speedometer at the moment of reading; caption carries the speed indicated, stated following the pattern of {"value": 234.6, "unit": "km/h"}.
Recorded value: {"value": 5, "unit": "km/h"}
